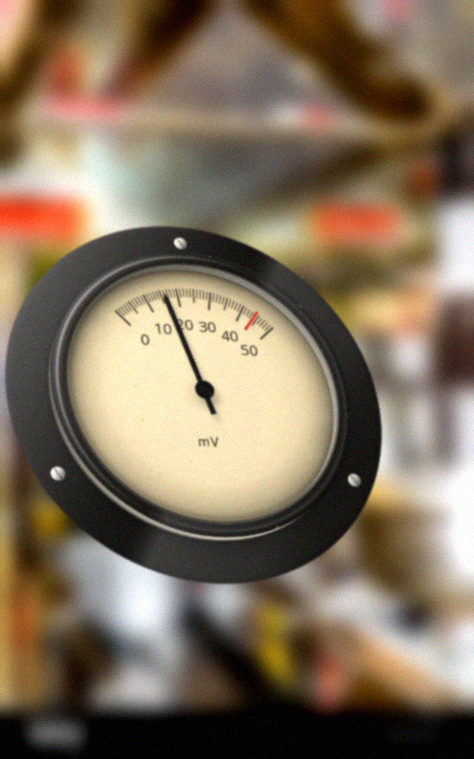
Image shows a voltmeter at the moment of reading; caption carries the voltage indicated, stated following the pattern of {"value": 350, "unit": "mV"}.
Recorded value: {"value": 15, "unit": "mV"}
